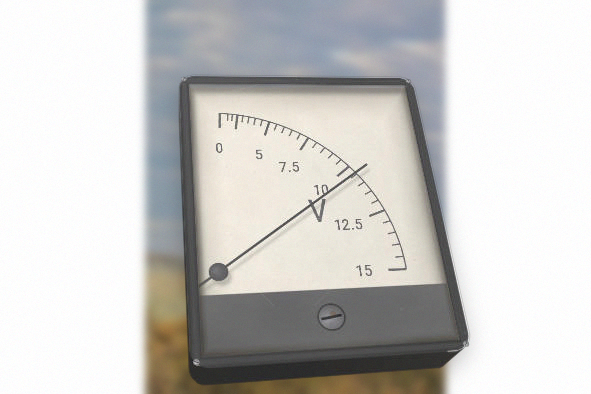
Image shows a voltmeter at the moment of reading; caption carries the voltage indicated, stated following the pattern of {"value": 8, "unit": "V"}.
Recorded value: {"value": 10.5, "unit": "V"}
